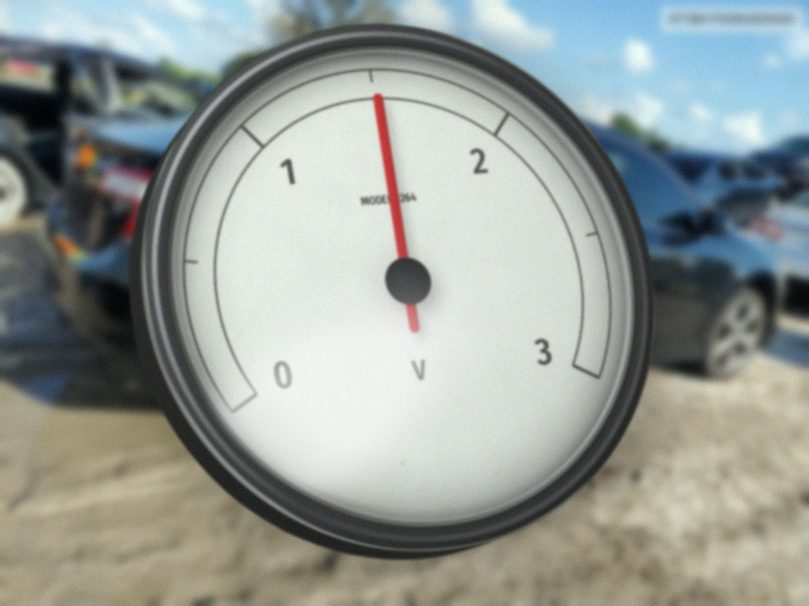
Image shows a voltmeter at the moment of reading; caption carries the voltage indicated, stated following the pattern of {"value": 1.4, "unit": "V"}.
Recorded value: {"value": 1.5, "unit": "V"}
